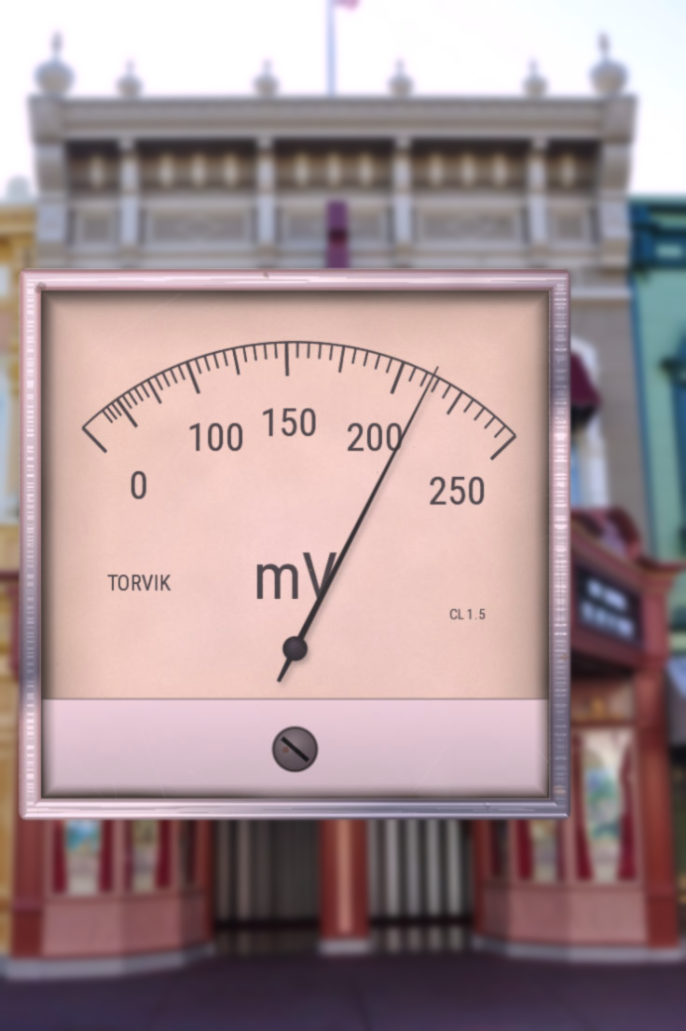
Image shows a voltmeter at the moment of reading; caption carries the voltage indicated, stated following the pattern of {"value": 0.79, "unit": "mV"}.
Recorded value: {"value": 212.5, "unit": "mV"}
